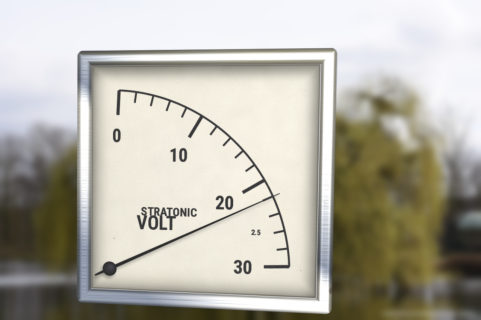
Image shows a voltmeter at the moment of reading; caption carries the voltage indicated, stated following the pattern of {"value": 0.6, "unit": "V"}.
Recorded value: {"value": 22, "unit": "V"}
